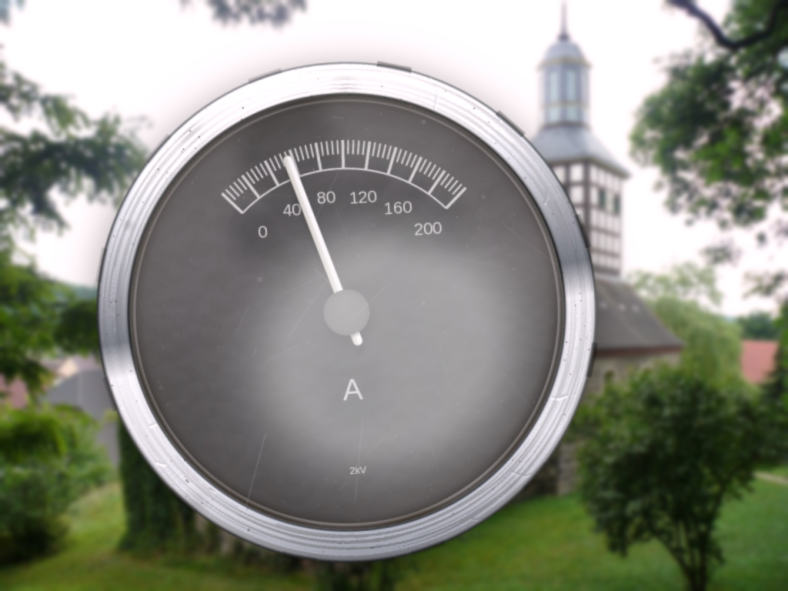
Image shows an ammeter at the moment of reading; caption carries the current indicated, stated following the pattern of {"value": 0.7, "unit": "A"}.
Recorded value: {"value": 56, "unit": "A"}
